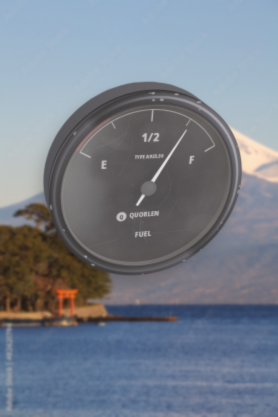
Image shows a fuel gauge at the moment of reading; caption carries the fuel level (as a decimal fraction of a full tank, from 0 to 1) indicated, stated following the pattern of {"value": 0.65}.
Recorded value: {"value": 0.75}
